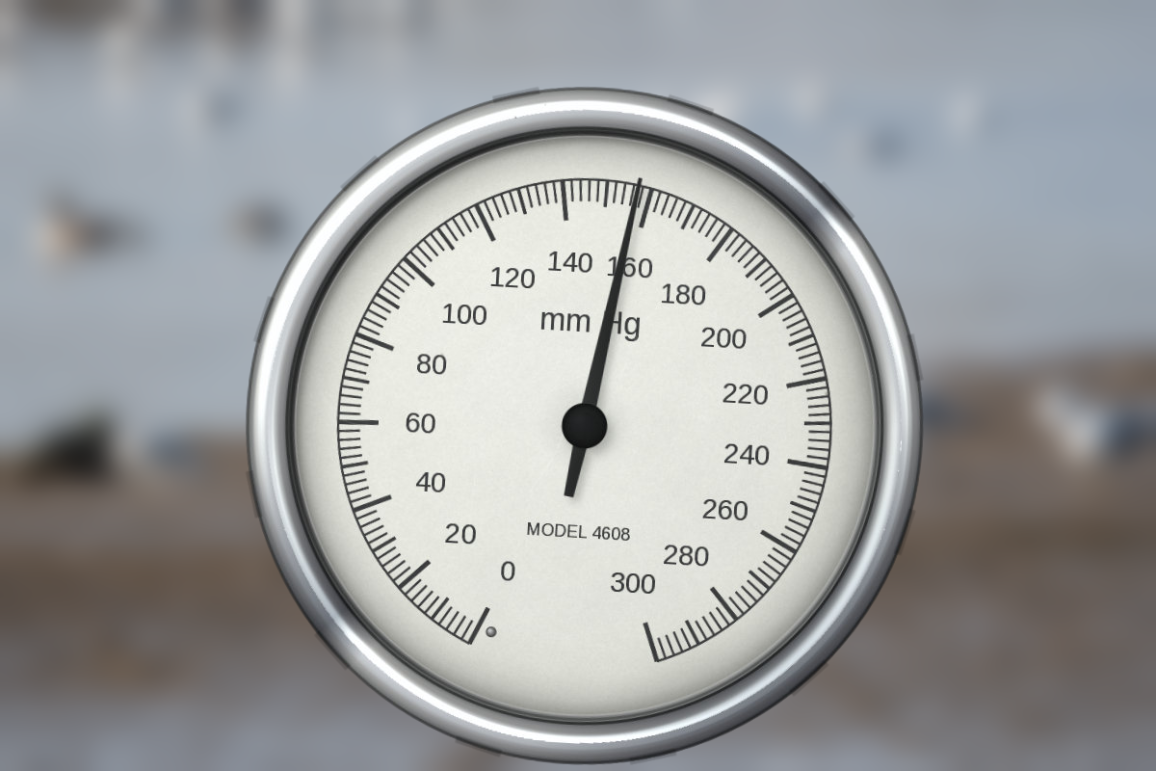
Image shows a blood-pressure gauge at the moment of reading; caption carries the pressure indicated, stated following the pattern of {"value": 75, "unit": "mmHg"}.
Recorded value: {"value": 157, "unit": "mmHg"}
